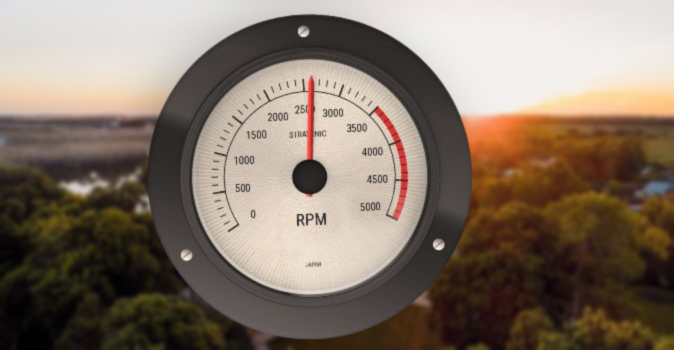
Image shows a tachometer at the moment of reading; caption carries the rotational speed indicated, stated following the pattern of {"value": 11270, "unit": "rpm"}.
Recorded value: {"value": 2600, "unit": "rpm"}
